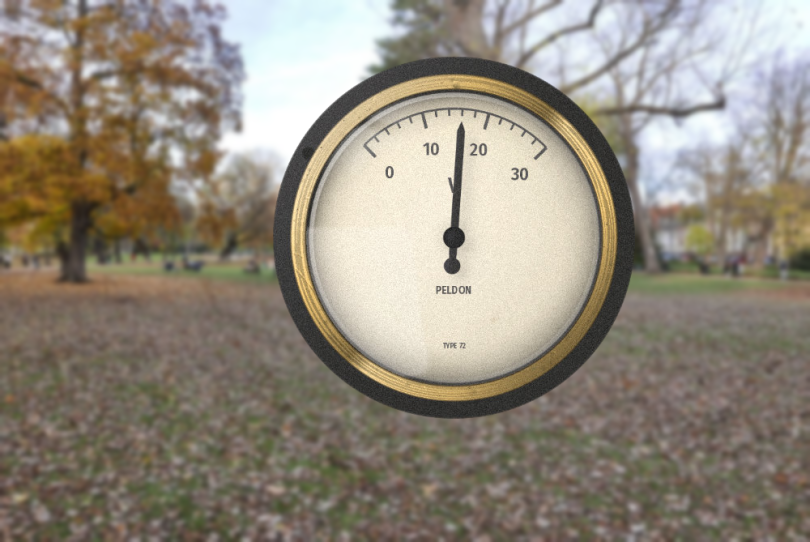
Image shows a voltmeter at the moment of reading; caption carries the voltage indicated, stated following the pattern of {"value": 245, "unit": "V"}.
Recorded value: {"value": 16, "unit": "V"}
